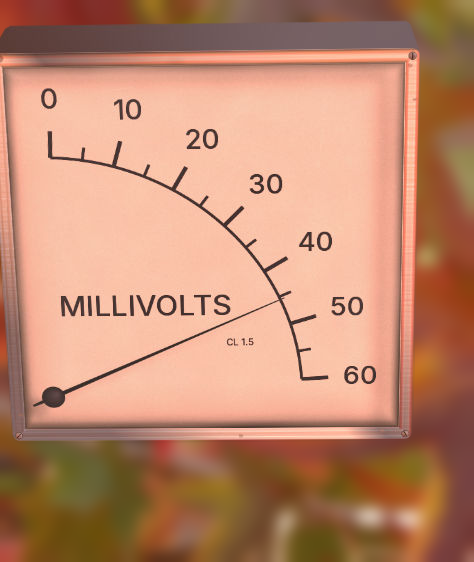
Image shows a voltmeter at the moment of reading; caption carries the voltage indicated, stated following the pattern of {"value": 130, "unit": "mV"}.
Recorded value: {"value": 45, "unit": "mV"}
